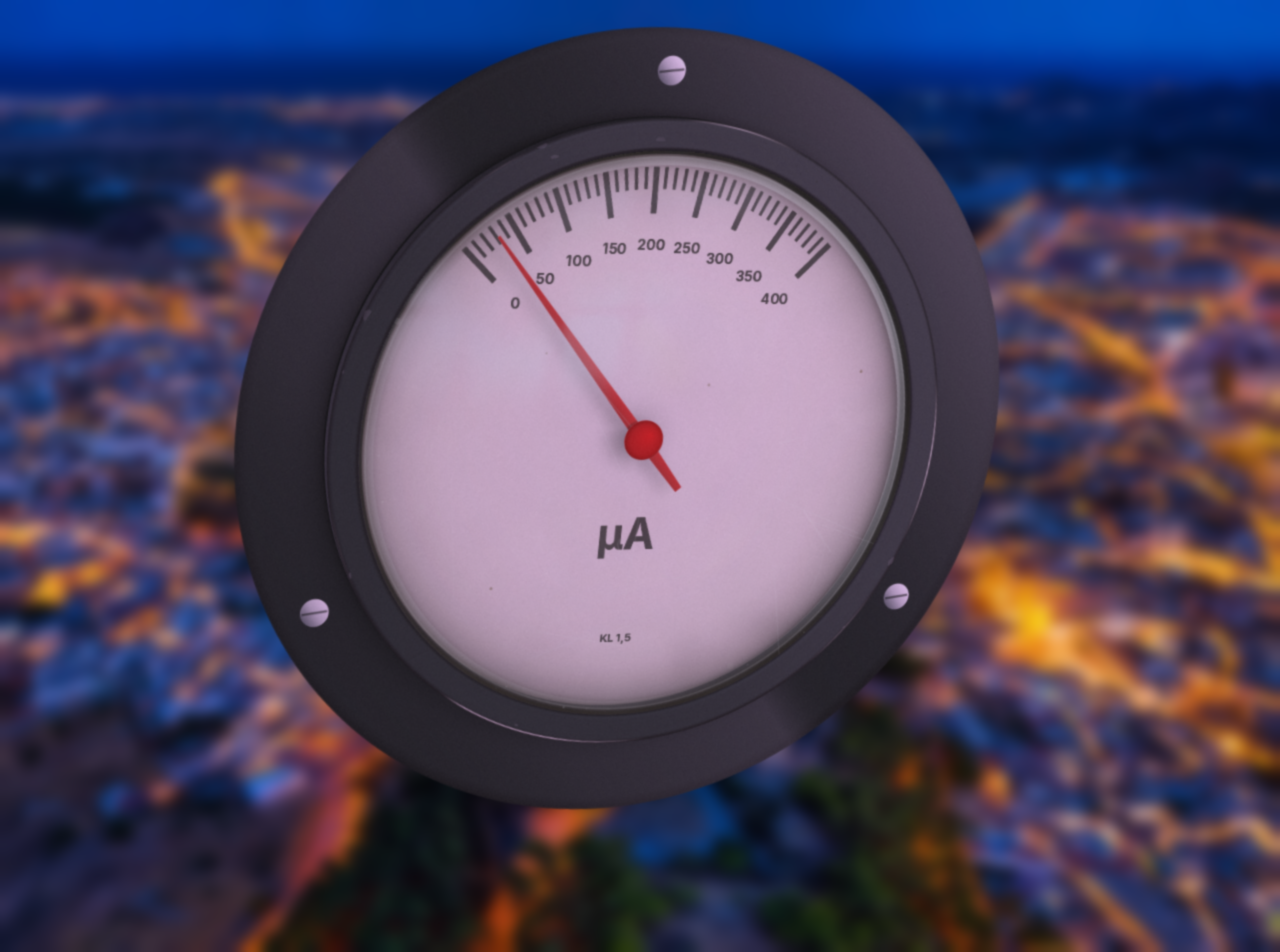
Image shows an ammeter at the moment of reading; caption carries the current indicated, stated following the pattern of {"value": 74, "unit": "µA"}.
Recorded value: {"value": 30, "unit": "µA"}
